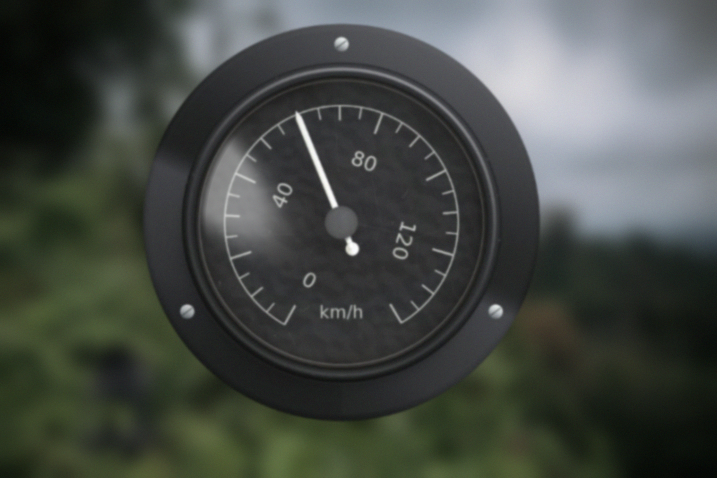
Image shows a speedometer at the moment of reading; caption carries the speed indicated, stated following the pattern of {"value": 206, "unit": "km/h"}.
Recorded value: {"value": 60, "unit": "km/h"}
